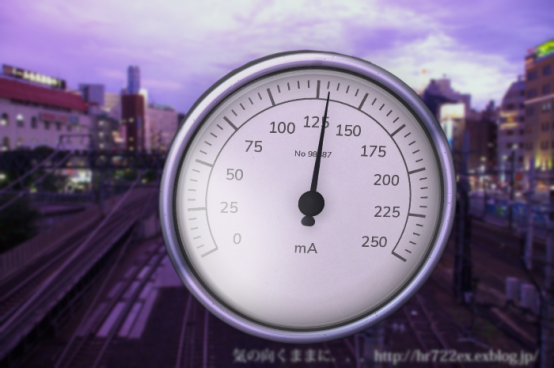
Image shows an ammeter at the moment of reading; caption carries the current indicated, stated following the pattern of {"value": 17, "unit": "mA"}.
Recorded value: {"value": 130, "unit": "mA"}
